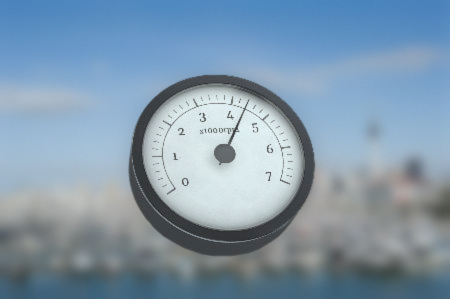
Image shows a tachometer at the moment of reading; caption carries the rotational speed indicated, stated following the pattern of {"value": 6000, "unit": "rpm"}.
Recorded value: {"value": 4400, "unit": "rpm"}
